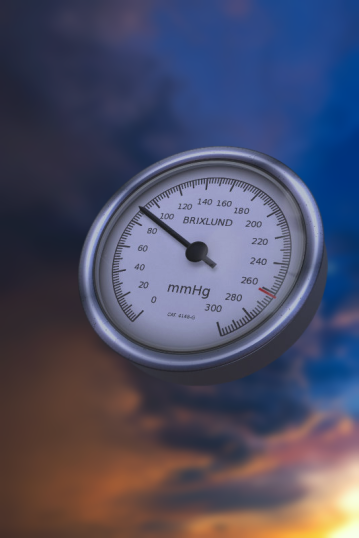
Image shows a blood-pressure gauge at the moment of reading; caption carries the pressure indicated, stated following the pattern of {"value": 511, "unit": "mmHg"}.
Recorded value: {"value": 90, "unit": "mmHg"}
